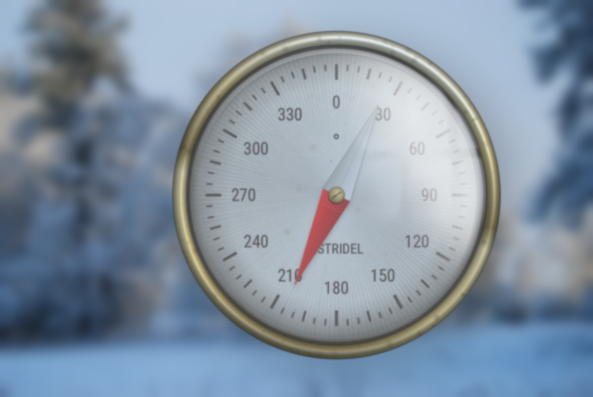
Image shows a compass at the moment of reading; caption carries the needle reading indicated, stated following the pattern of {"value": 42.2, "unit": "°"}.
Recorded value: {"value": 205, "unit": "°"}
